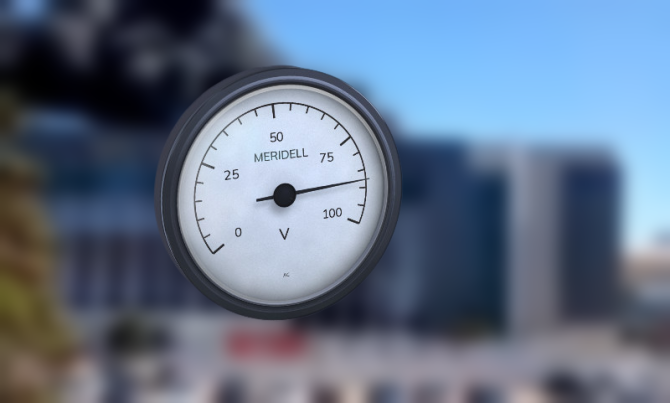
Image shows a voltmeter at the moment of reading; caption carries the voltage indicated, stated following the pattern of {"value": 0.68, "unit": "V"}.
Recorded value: {"value": 87.5, "unit": "V"}
